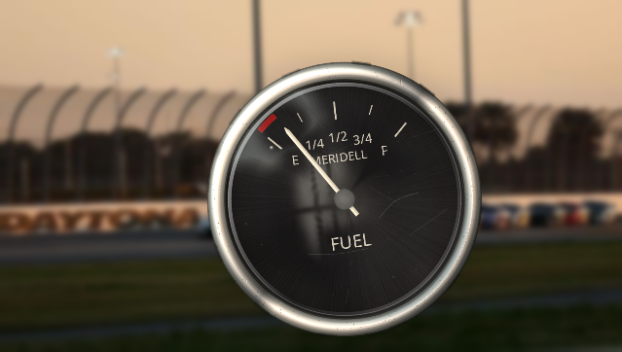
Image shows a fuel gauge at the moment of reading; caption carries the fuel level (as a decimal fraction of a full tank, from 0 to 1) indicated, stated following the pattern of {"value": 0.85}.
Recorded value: {"value": 0.125}
